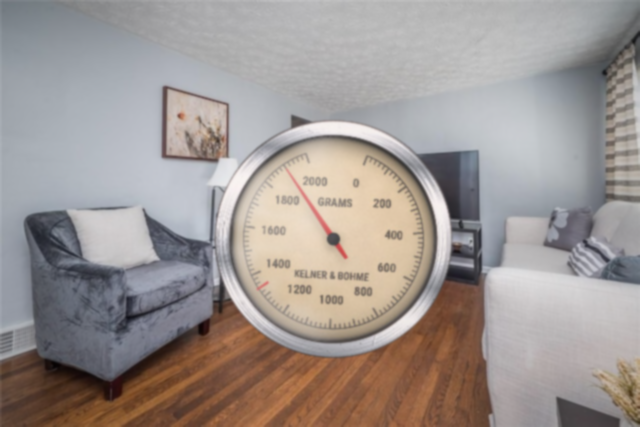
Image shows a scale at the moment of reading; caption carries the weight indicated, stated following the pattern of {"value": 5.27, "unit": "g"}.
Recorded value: {"value": 1900, "unit": "g"}
